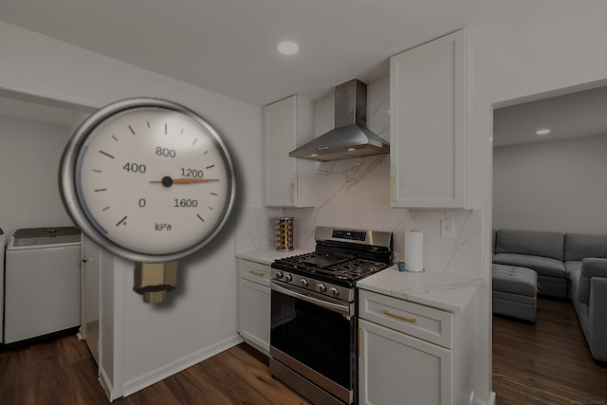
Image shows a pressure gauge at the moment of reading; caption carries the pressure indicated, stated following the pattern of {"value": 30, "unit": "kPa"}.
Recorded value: {"value": 1300, "unit": "kPa"}
